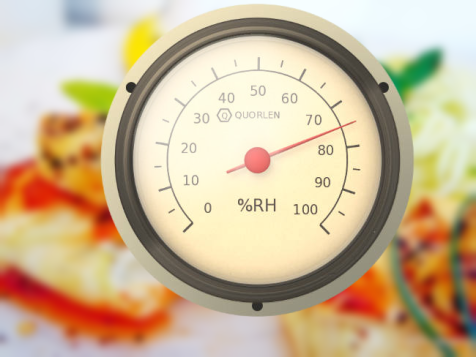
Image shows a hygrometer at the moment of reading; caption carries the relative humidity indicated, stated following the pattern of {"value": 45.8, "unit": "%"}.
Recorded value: {"value": 75, "unit": "%"}
